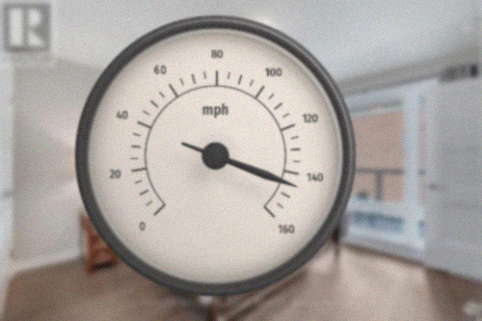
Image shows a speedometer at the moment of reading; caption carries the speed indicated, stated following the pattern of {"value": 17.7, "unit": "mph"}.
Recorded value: {"value": 145, "unit": "mph"}
